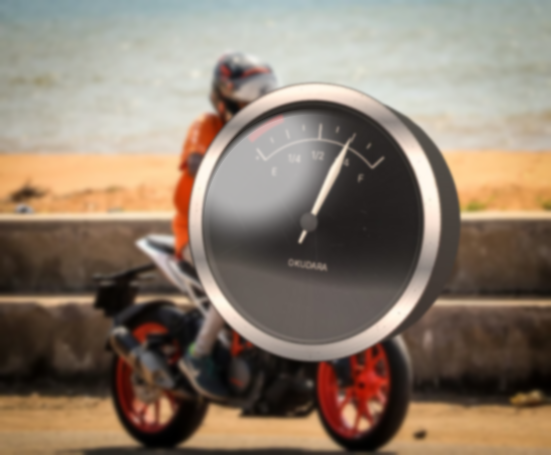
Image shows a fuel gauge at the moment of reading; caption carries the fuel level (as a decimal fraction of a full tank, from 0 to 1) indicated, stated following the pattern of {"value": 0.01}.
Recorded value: {"value": 0.75}
